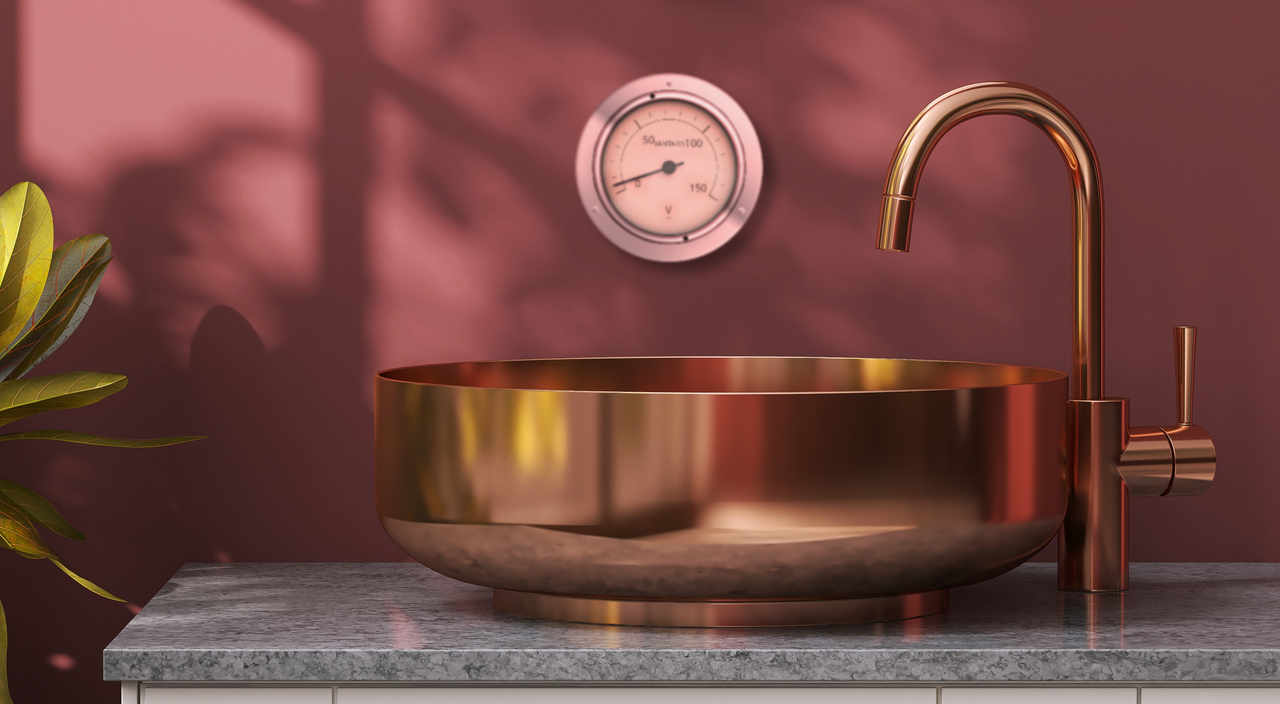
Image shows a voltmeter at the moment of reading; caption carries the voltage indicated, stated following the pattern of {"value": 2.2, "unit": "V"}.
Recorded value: {"value": 5, "unit": "V"}
